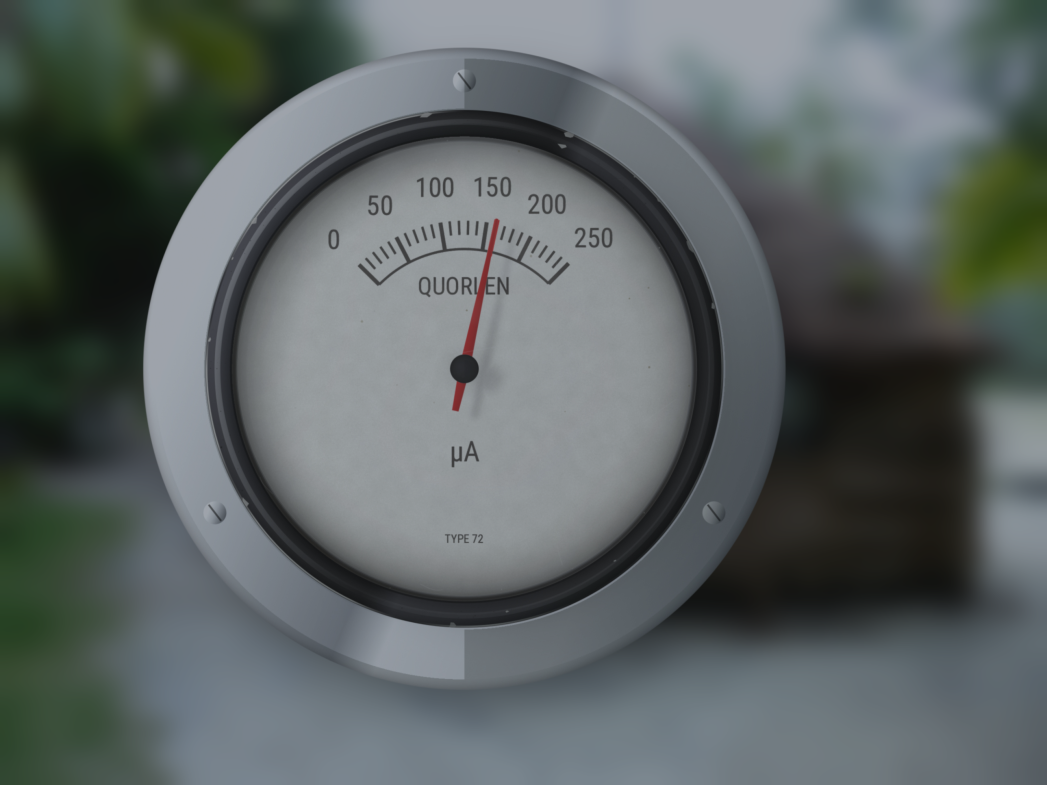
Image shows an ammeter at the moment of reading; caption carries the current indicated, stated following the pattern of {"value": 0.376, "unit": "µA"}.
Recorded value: {"value": 160, "unit": "µA"}
